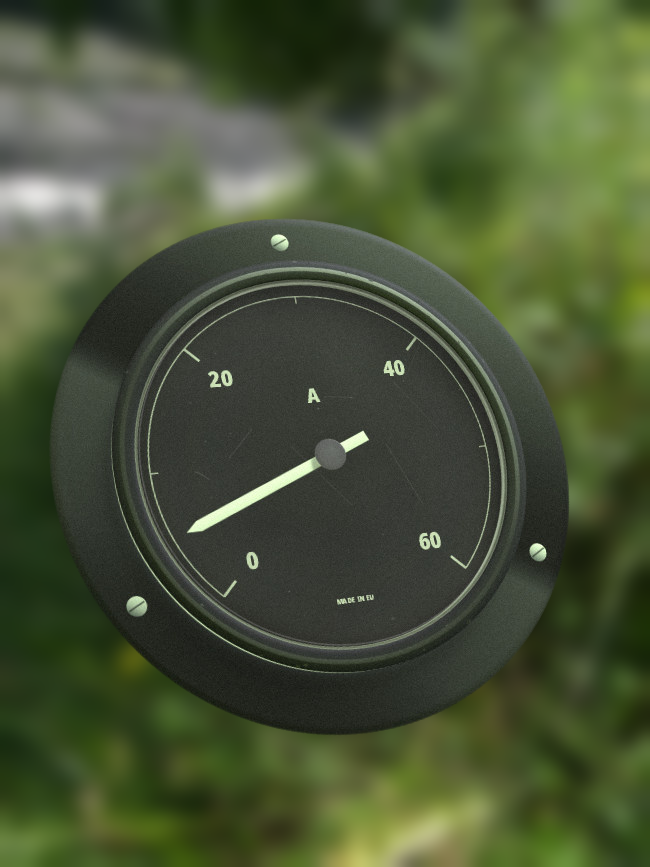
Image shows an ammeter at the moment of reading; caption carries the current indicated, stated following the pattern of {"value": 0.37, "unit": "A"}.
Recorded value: {"value": 5, "unit": "A"}
